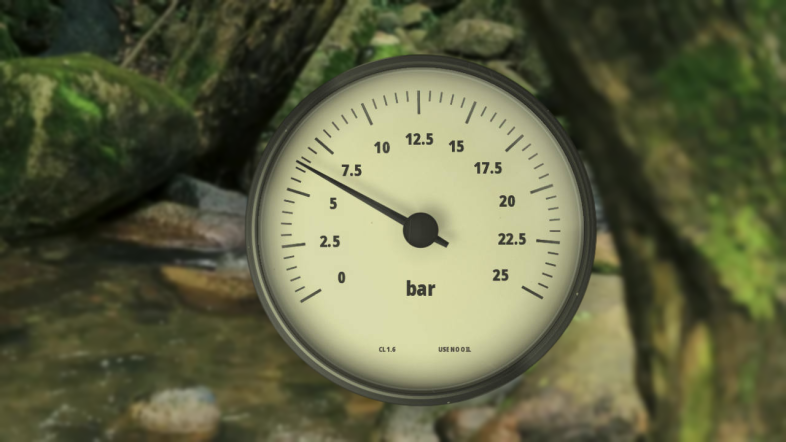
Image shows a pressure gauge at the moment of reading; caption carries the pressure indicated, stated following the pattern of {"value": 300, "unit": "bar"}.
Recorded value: {"value": 6.25, "unit": "bar"}
